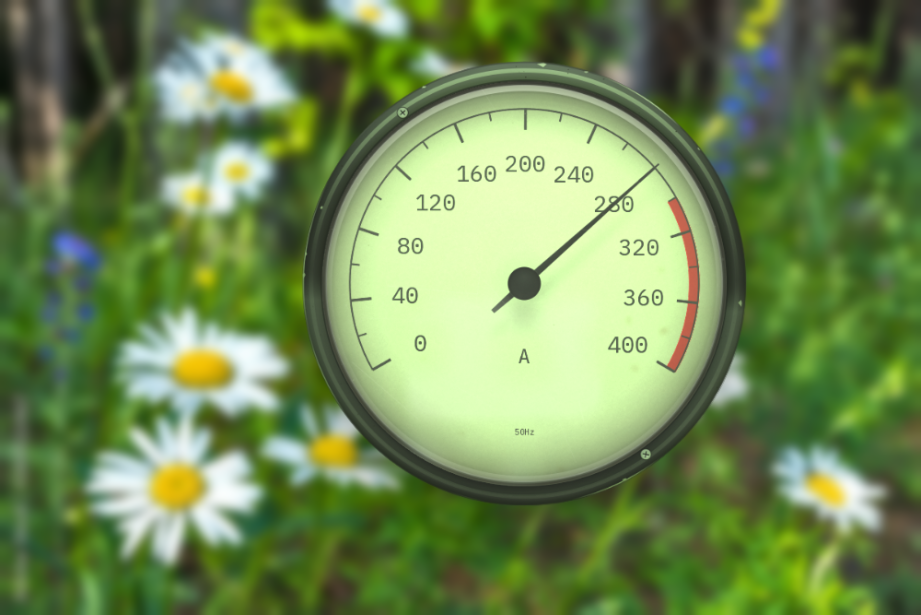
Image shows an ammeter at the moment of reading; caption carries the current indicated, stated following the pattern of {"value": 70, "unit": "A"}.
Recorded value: {"value": 280, "unit": "A"}
